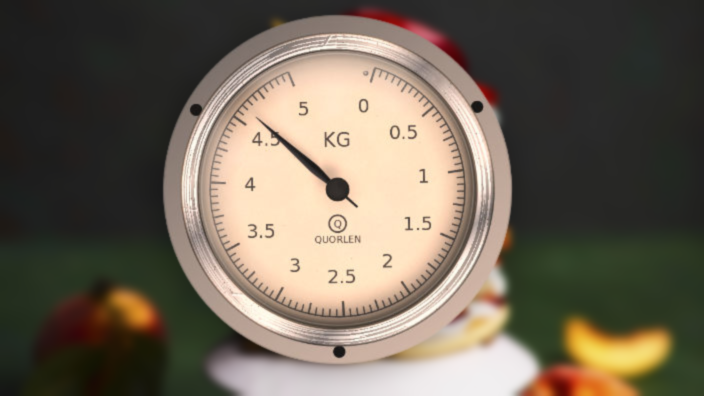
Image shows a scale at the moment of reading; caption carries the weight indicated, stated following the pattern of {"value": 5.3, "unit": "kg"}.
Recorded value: {"value": 4.6, "unit": "kg"}
